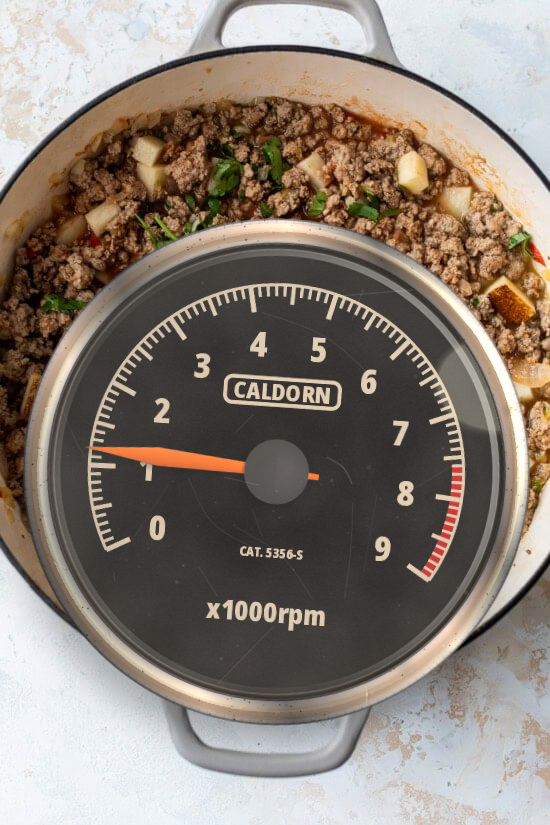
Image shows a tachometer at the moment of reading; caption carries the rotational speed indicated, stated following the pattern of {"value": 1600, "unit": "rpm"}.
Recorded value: {"value": 1200, "unit": "rpm"}
